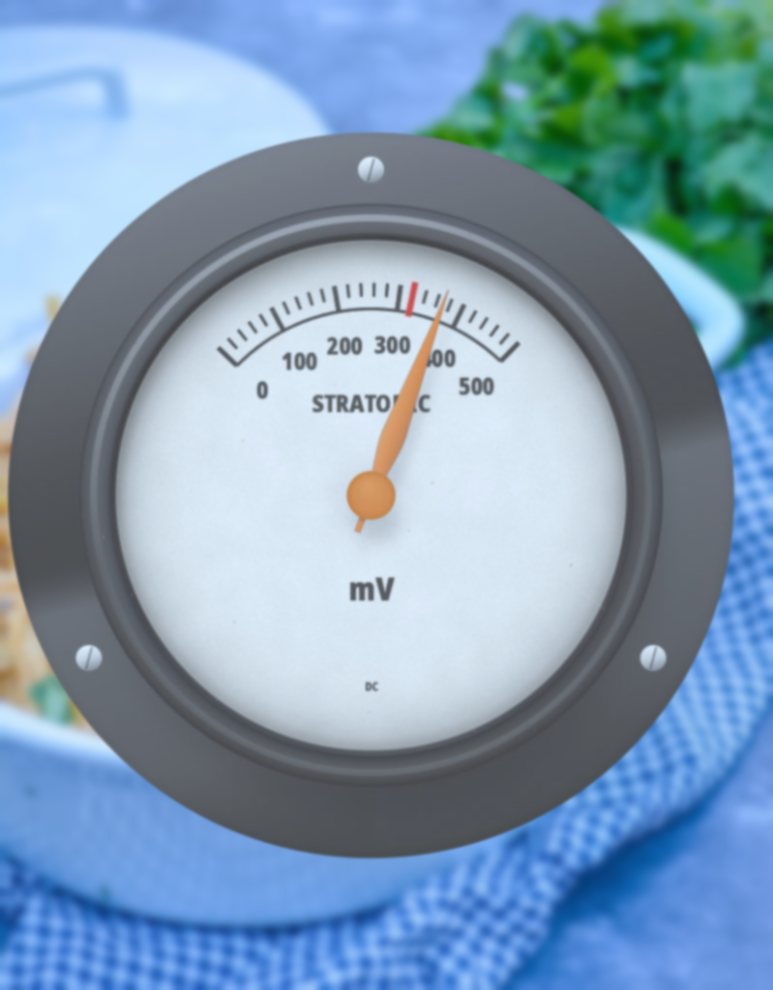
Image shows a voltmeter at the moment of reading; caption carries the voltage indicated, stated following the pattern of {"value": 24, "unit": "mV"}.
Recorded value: {"value": 370, "unit": "mV"}
